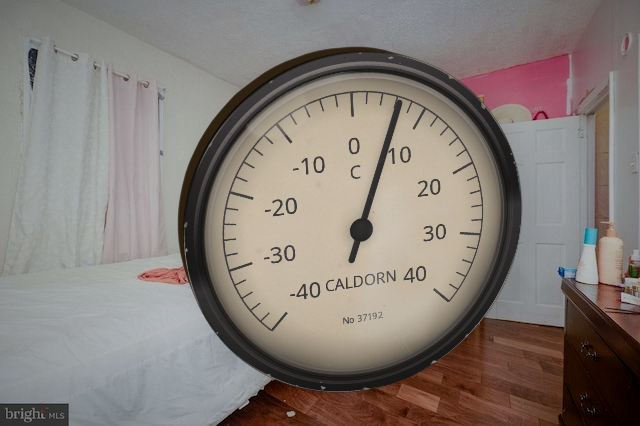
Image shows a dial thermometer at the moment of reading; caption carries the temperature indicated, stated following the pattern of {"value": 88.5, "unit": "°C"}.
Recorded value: {"value": 6, "unit": "°C"}
